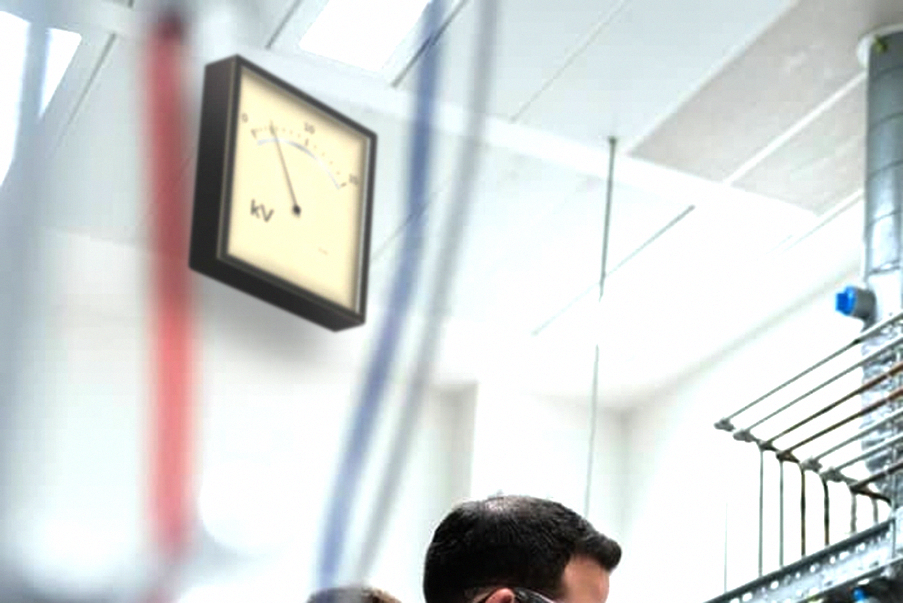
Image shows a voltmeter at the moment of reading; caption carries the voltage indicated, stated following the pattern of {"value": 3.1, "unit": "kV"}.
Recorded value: {"value": 5, "unit": "kV"}
